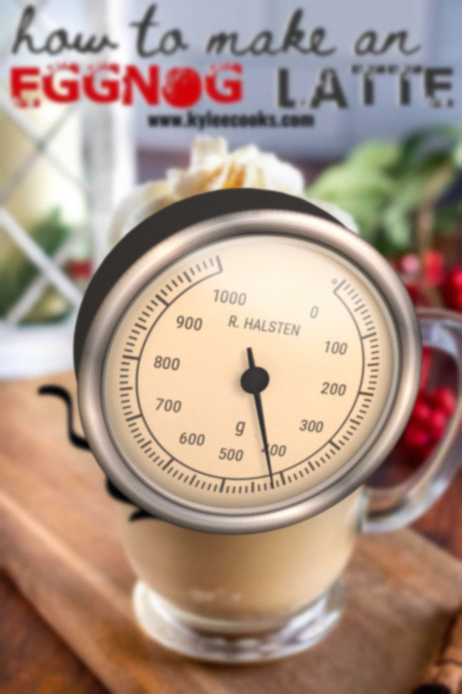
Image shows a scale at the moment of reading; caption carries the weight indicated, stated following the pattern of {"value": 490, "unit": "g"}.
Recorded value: {"value": 420, "unit": "g"}
